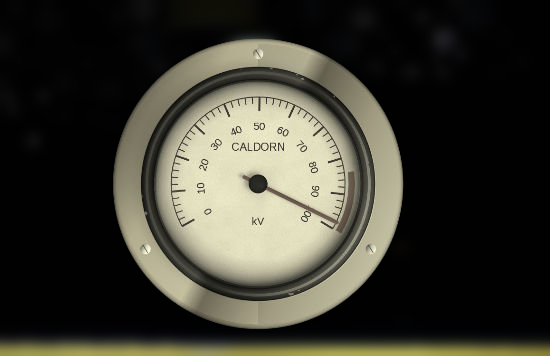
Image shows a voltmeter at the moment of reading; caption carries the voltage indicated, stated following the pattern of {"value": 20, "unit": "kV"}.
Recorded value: {"value": 98, "unit": "kV"}
